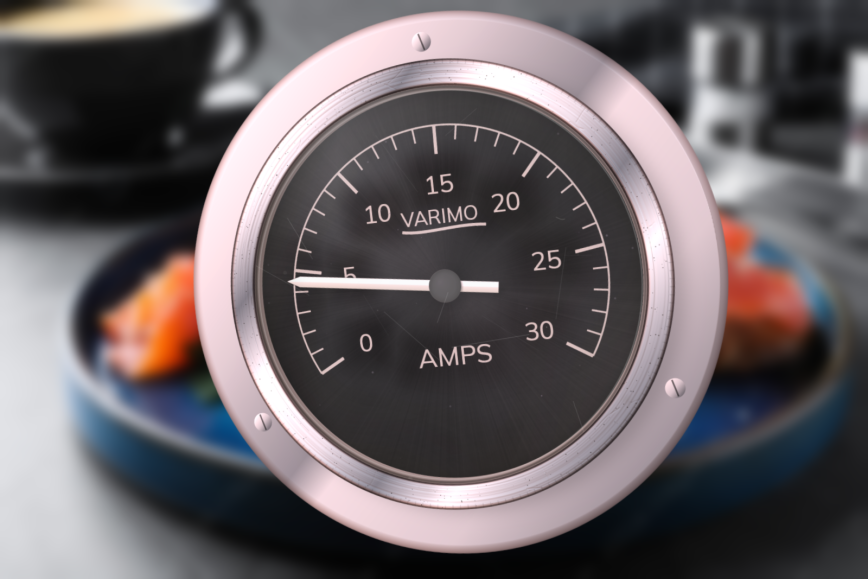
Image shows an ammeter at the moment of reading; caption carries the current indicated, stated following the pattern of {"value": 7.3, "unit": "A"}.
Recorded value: {"value": 4.5, "unit": "A"}
